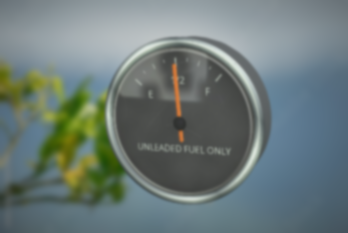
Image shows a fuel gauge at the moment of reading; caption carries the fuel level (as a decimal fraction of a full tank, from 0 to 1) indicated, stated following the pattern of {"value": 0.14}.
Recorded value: {"value": 0.5}
